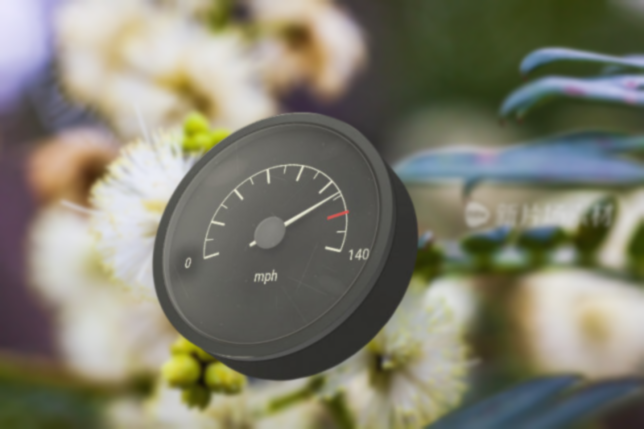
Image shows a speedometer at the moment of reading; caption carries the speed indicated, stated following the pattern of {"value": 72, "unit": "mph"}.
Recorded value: {"value": 110, "unit": "mph"}
